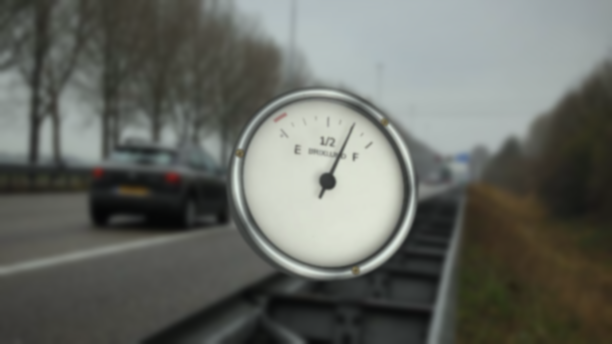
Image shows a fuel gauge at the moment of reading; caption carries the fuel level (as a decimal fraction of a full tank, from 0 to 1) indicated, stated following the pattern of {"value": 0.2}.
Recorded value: {"value": 0.75}
